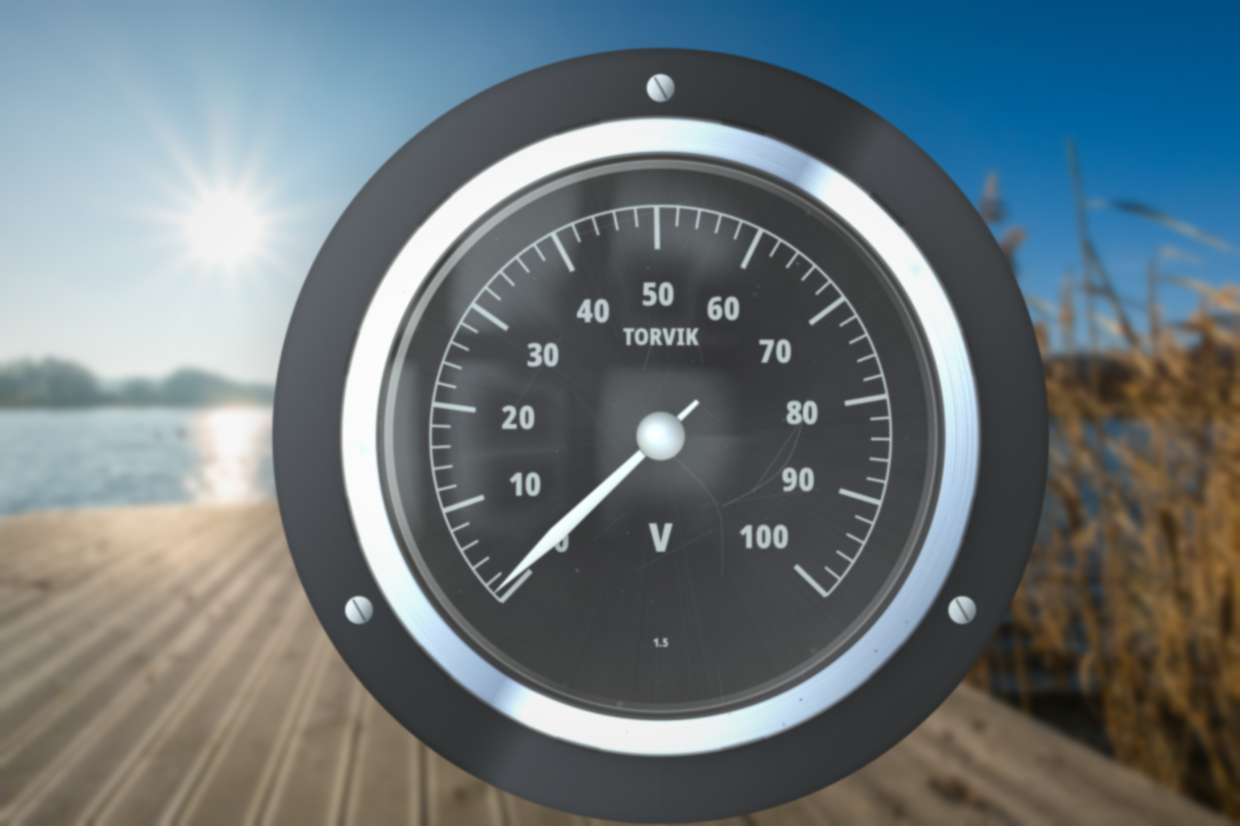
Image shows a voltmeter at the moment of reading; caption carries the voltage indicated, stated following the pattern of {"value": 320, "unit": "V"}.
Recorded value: {"value": 1, "unit": "V"}
